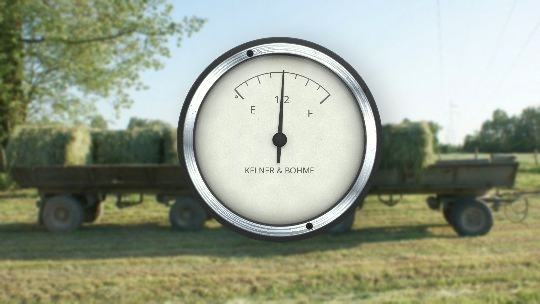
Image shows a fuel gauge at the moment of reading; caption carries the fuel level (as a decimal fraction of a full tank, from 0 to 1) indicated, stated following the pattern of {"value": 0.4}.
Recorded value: {"value": 0.5}
